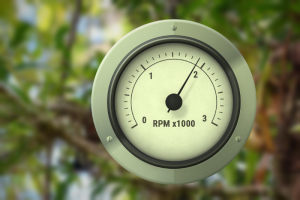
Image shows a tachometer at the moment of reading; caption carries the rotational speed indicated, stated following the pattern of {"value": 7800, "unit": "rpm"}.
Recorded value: {"value": 1900, "unit": "rpm"}
